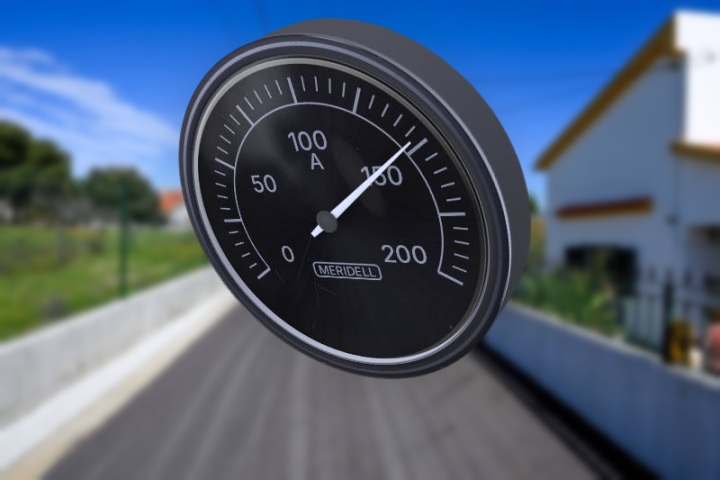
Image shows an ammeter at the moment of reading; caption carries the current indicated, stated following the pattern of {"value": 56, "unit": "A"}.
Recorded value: {"value": 147.5, "unit": "A"}
